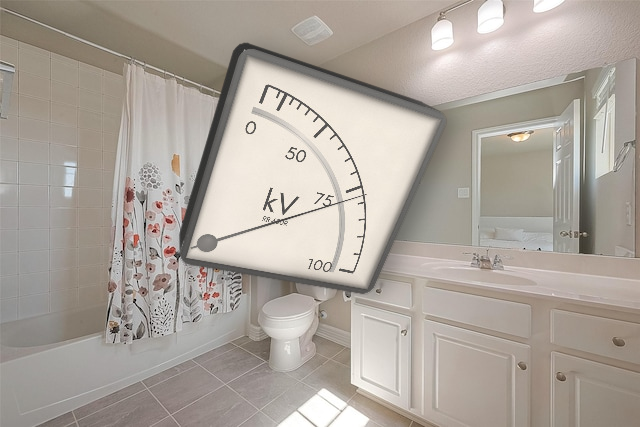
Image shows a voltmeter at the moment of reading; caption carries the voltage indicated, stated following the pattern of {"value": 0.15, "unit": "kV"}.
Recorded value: {"value": 77.5, "unit": "kV"}
